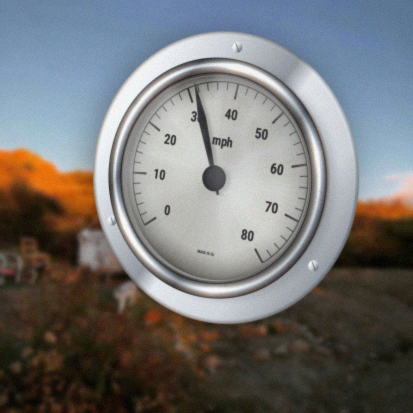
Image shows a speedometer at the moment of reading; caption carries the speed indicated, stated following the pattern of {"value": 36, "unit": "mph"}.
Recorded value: {"value": 32, "unit": "mph"}
